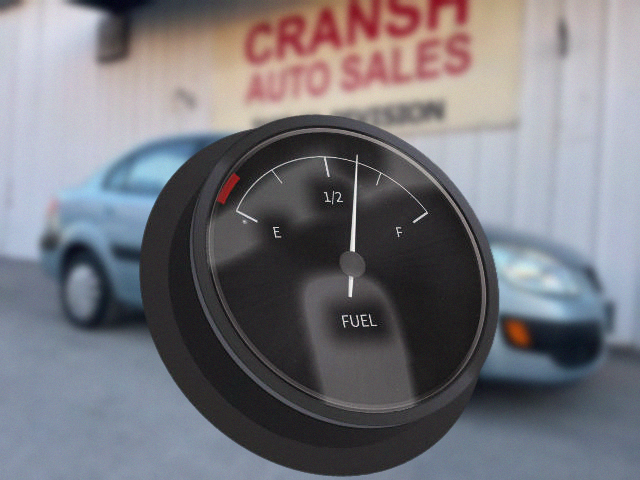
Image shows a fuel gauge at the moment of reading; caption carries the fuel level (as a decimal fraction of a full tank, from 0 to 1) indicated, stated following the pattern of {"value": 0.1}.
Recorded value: {"value": 0.625}
